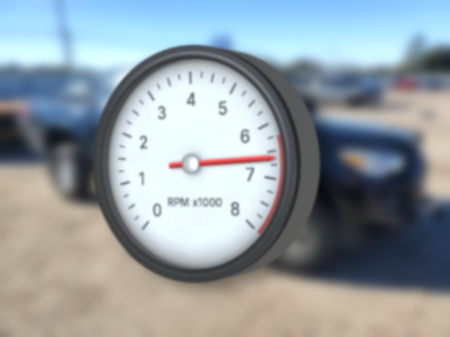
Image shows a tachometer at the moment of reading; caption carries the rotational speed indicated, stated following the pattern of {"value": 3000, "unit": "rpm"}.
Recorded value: {"value": 6625, "unit": "rpm"}
